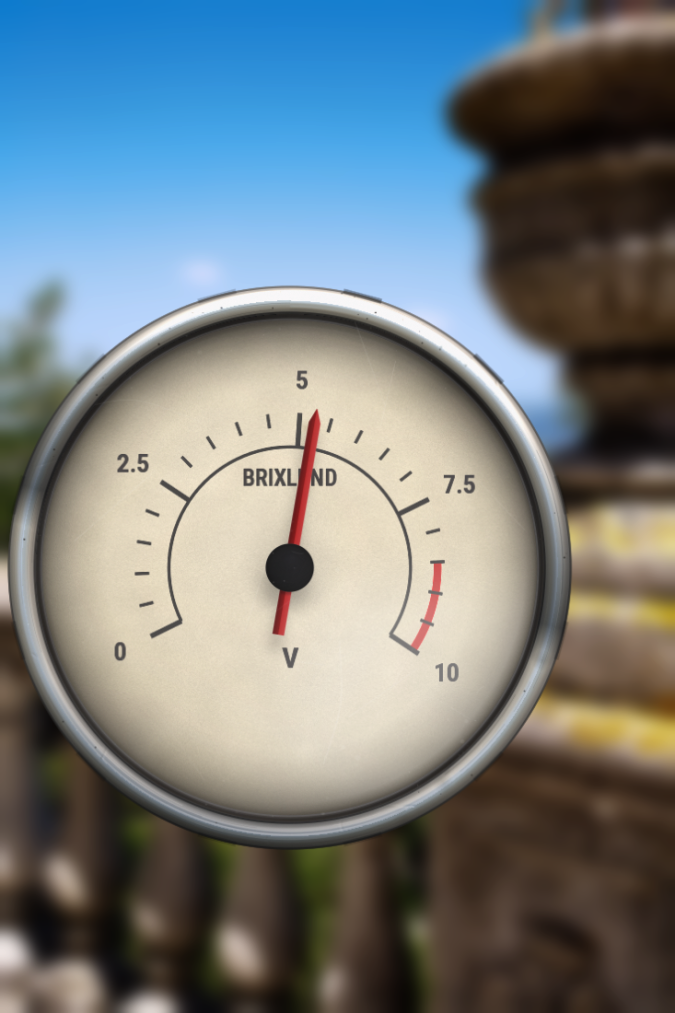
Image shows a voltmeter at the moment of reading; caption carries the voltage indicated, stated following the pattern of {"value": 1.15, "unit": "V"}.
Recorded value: {"value": 5.25, "unit": "V"}
